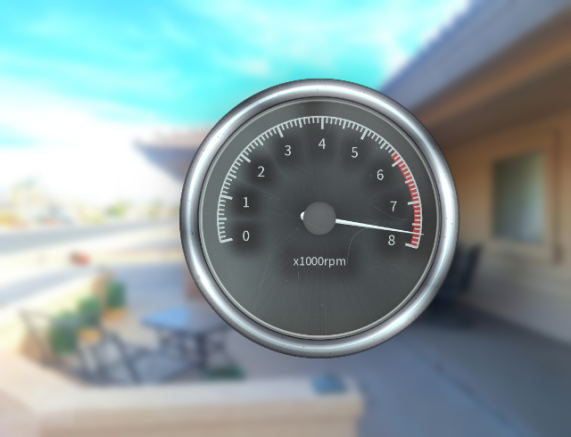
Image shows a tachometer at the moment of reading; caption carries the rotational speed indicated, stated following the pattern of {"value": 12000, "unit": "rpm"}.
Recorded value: {"value": 7700, "unit": "rpm"}
